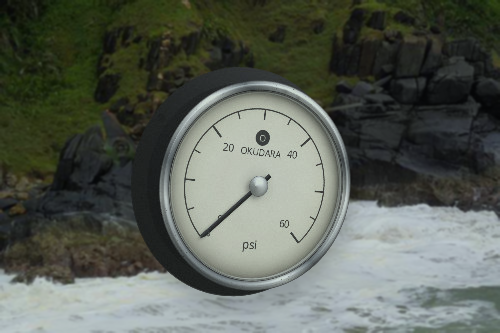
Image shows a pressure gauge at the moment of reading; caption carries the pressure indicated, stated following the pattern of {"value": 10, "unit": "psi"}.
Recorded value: {"value": 0, "unit": "psi"}
